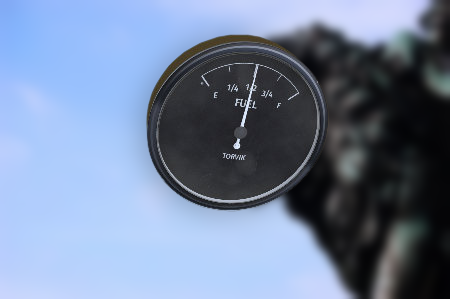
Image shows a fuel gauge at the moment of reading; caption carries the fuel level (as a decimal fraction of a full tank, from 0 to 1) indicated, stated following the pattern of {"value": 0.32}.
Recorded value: {"value": 0.5}
